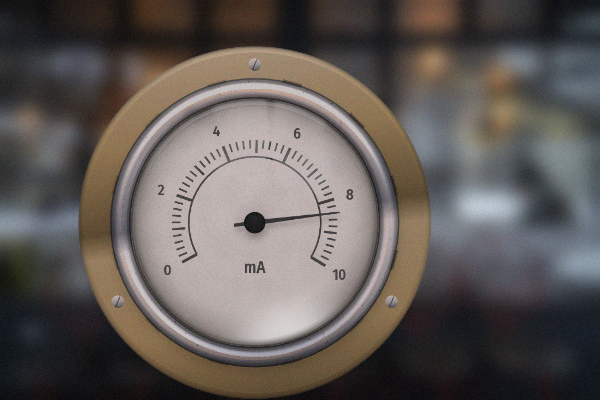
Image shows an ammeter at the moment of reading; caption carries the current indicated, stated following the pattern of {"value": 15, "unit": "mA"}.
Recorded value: {"value": 8.4, "unit": "mA"}
